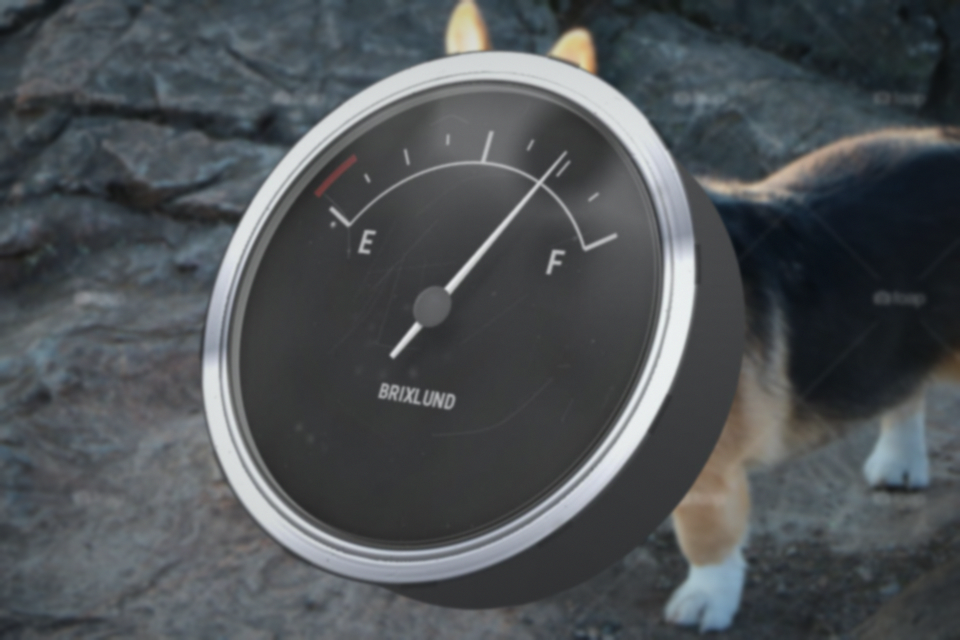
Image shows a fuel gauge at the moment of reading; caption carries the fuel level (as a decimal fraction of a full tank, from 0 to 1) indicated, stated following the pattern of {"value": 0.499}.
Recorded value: {"value": 0.75}
